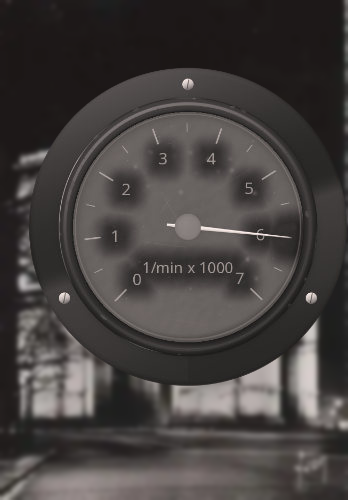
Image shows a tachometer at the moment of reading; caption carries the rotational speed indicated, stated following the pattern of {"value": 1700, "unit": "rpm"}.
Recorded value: {"value": 6000, "unit": "rpm"}
